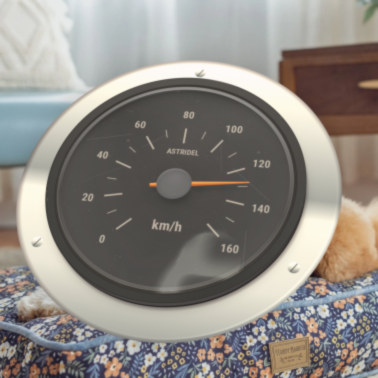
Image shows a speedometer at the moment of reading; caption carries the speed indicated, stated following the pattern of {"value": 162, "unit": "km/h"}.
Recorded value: {"value": 130, "unit": "km/h"}
